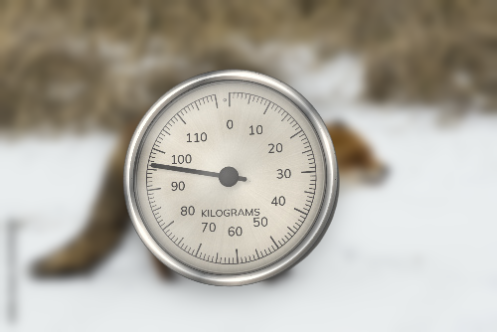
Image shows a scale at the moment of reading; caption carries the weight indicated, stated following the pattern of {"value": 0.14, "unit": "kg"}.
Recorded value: {"value": 96, "unit": "kg"}
